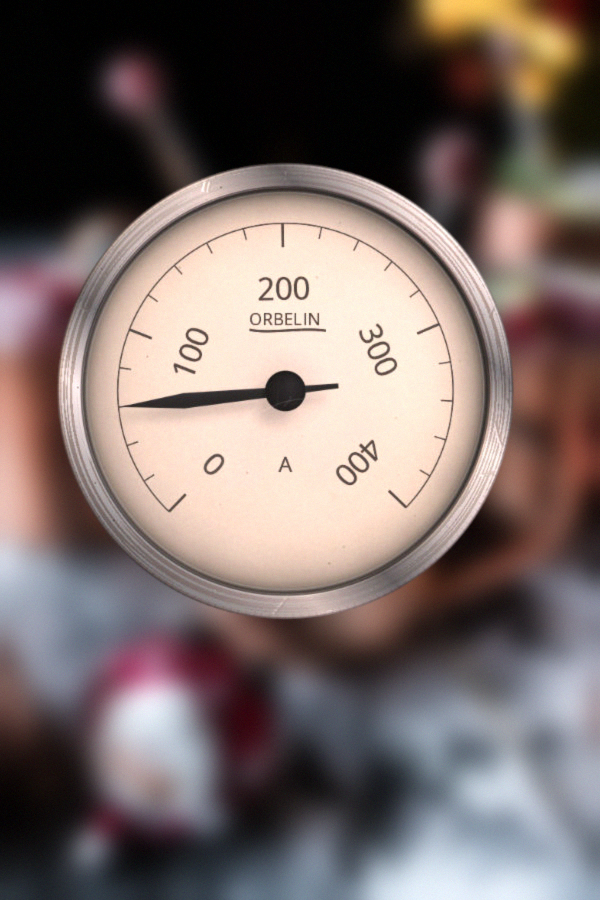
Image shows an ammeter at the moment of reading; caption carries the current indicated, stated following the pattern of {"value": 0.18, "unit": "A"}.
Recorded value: {"value": 60, "unit": "A"}
